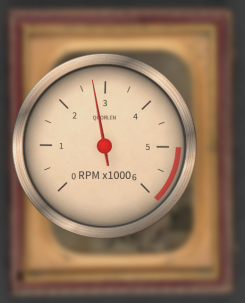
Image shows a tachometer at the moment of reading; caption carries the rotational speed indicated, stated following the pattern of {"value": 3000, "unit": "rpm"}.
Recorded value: {"value": 2750, "unit": "rpm"}
